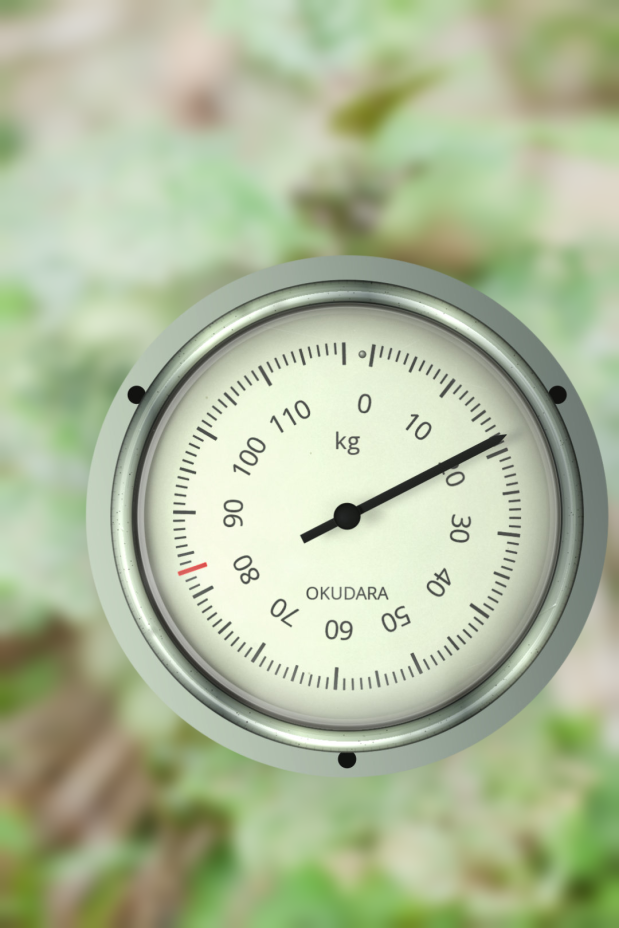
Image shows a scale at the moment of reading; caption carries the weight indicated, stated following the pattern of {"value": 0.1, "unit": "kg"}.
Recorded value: {"value": 18.5, "unit": "kg"}
